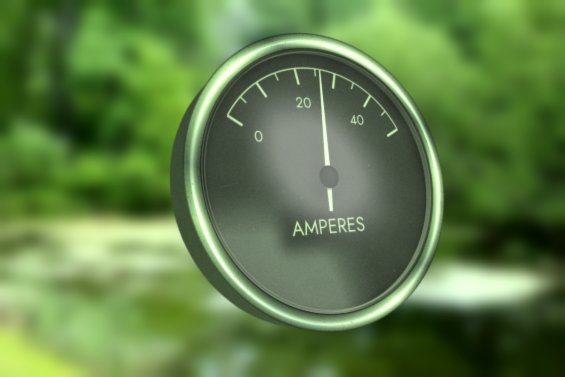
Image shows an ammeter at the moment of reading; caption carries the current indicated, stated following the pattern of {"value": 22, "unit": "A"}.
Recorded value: {"value": 25, "unit": "A"}
